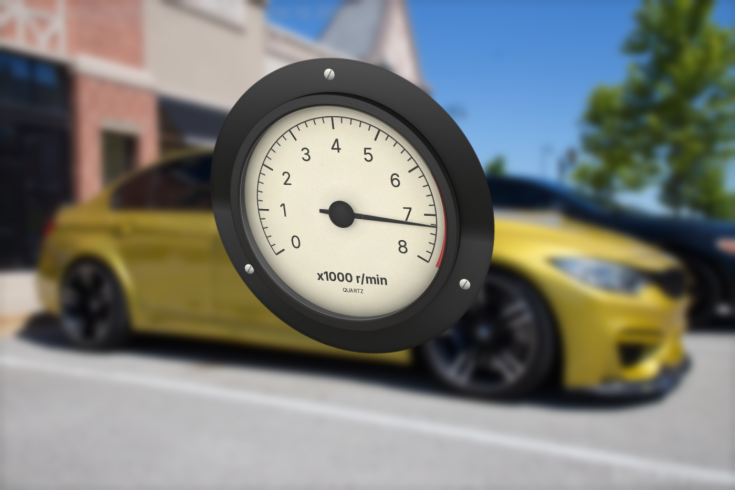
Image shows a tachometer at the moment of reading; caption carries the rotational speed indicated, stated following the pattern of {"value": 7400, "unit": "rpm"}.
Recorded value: {"value": 7200, "unit": "rpm"}
